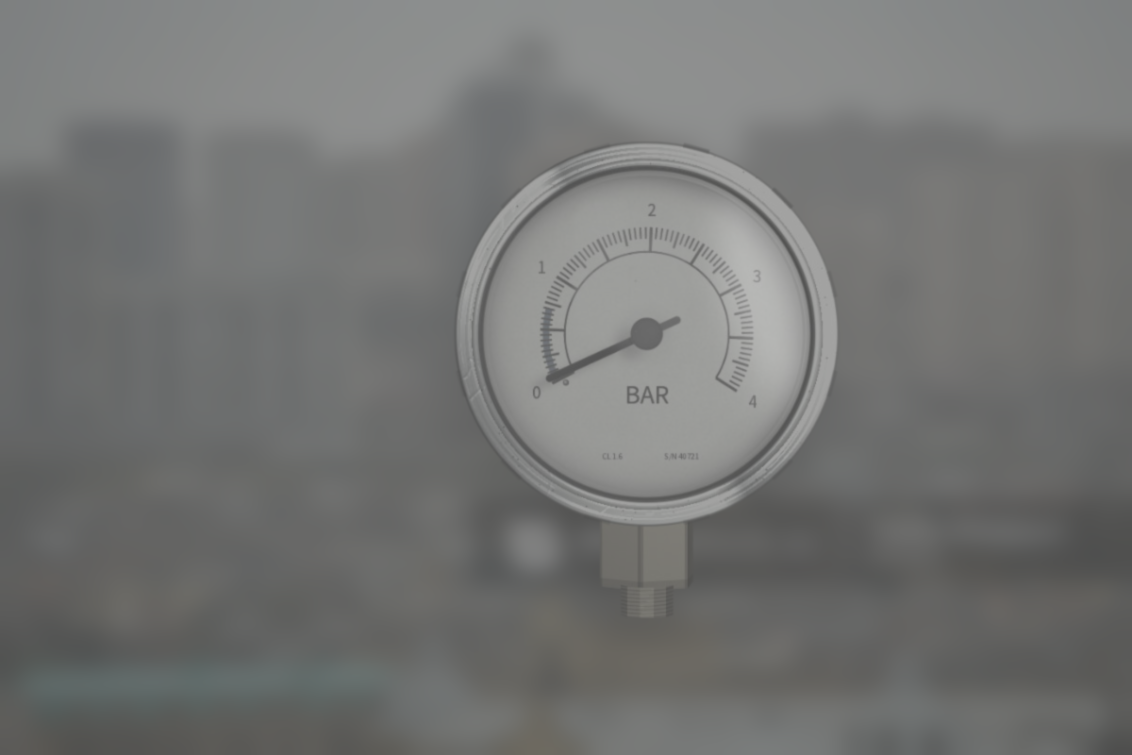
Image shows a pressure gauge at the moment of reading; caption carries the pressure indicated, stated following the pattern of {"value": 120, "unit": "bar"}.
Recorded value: {"value": 0.05, "unit": "bar"}
